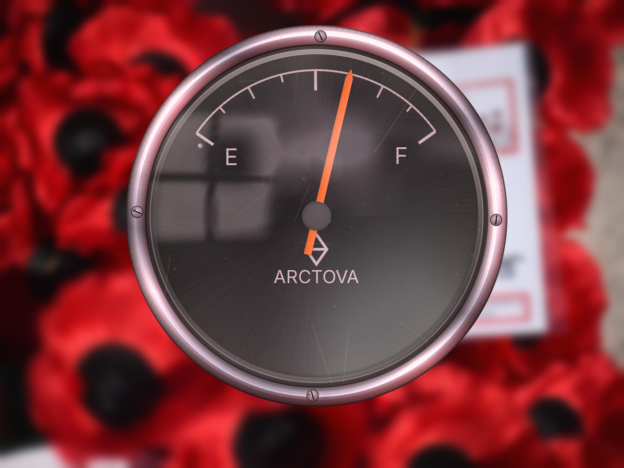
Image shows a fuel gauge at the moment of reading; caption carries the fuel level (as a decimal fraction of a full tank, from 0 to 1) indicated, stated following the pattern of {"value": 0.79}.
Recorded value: {"value": 0.625}
